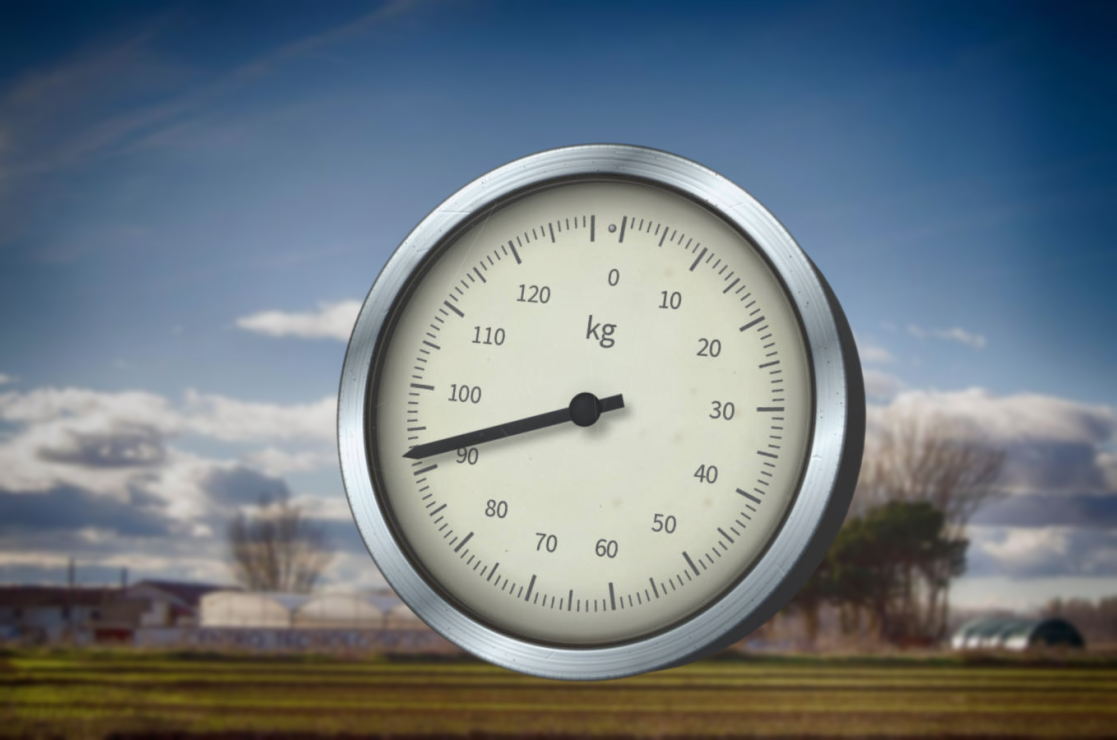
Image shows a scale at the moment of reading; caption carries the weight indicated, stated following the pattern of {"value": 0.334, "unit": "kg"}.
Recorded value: {"value": 92, "unit": "kg"}
